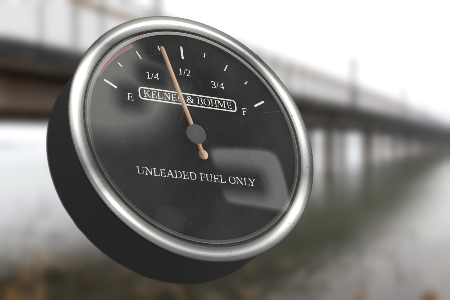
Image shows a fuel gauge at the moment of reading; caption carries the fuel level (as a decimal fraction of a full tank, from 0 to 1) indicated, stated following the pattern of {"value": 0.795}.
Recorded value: {"value": 0.375}
